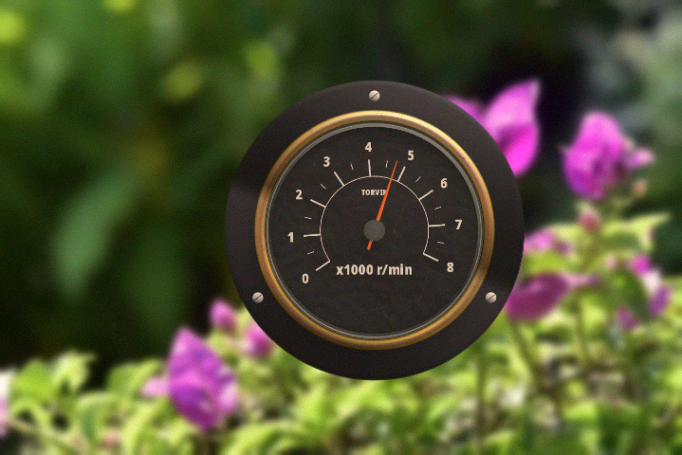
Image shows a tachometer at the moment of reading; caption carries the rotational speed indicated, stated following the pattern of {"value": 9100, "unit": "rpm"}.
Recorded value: {"value": 4750, "unit": "rpm"}
